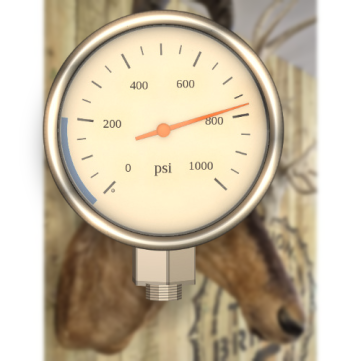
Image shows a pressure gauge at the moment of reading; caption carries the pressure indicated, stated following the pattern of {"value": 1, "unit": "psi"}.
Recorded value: {"value": 775, "unit": "psi"}
